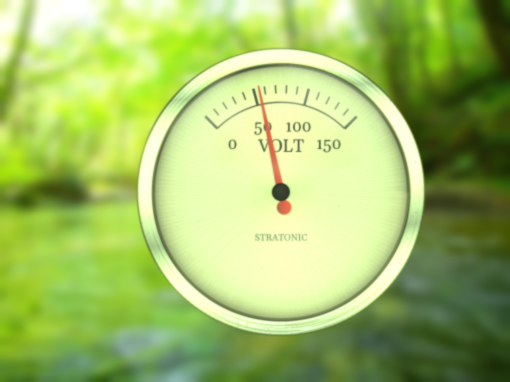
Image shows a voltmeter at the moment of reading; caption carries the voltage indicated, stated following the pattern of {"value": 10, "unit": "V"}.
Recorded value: {"value": 55, "unit": "V"}
